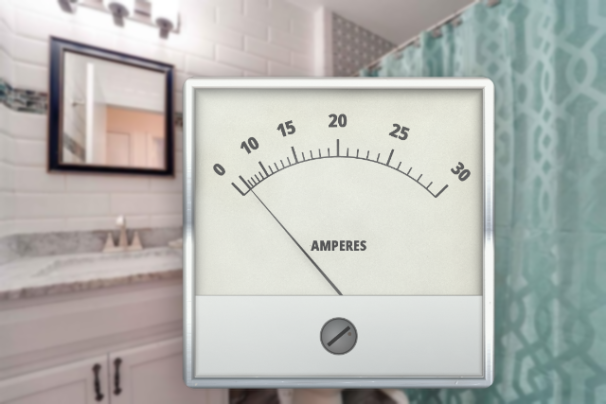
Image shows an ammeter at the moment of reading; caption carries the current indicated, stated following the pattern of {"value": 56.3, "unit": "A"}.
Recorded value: {"value": 5, "unit": "A"}
